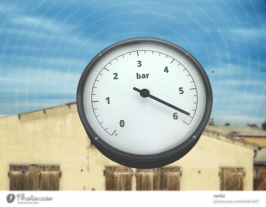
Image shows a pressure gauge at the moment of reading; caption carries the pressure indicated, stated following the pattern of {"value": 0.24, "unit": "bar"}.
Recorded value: {"value": 5.8, "unit": "bar"}
